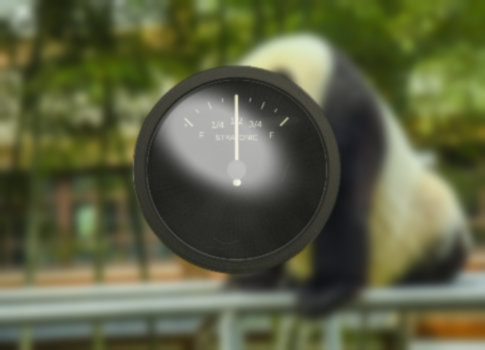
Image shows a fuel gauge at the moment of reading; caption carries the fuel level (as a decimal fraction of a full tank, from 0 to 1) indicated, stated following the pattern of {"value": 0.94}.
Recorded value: {"value": 0.5}
